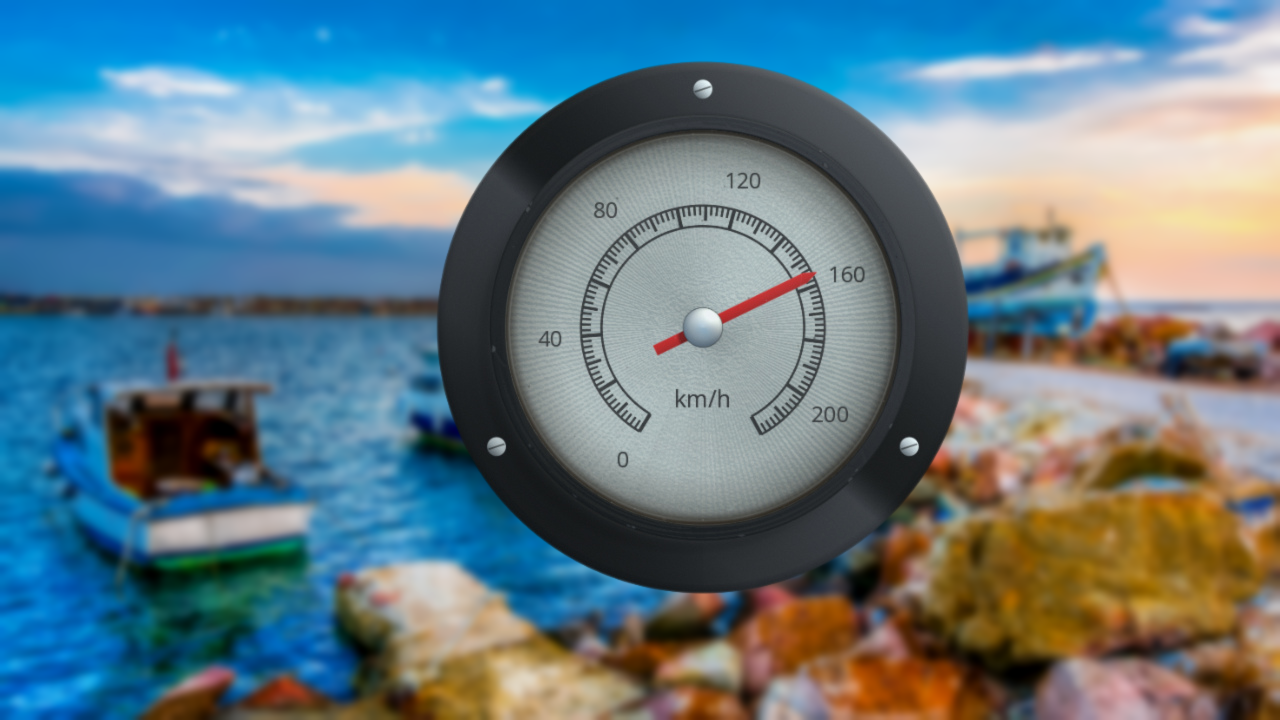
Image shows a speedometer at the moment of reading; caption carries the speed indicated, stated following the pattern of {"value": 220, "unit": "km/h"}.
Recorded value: {"value": 156, "unit": "km/h"}
